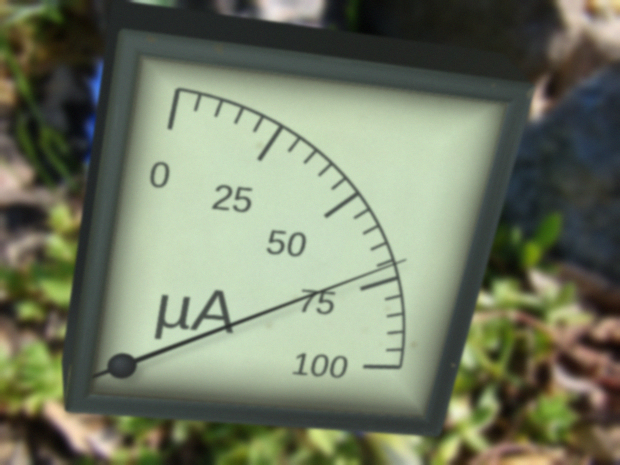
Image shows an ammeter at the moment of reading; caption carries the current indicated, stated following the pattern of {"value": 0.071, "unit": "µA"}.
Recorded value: {"value": 70, "unit": "µA"}
